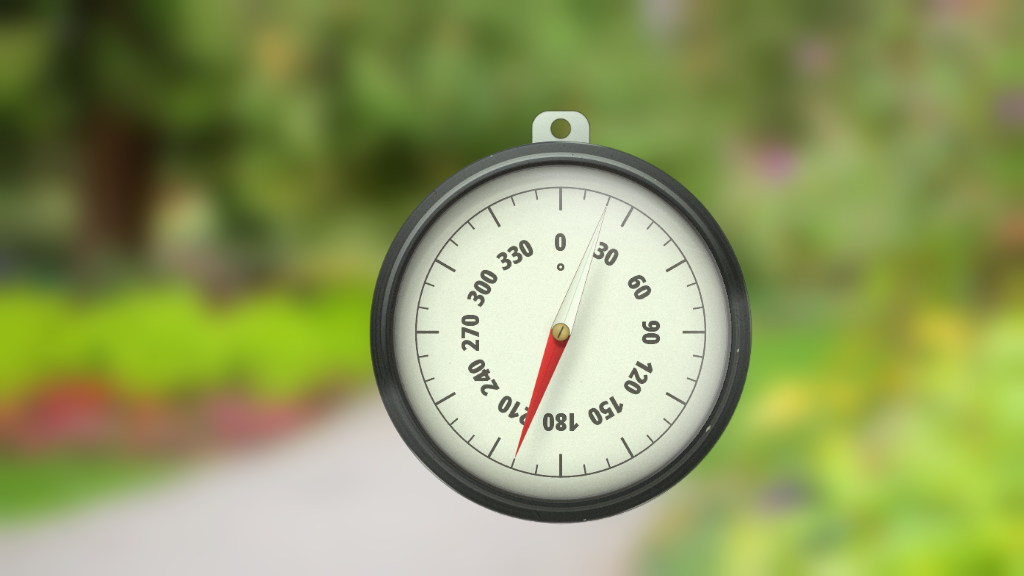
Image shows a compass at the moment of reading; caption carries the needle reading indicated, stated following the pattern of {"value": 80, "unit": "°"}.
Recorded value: {"value": 200, "unit": "°"}
